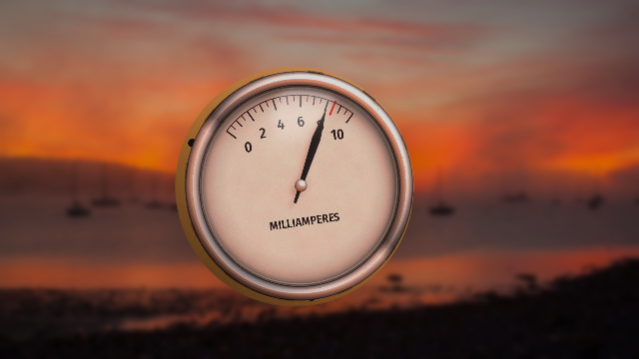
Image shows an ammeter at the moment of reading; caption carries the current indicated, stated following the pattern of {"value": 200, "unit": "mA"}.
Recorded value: {"value": 8, "unit": "mA"}
